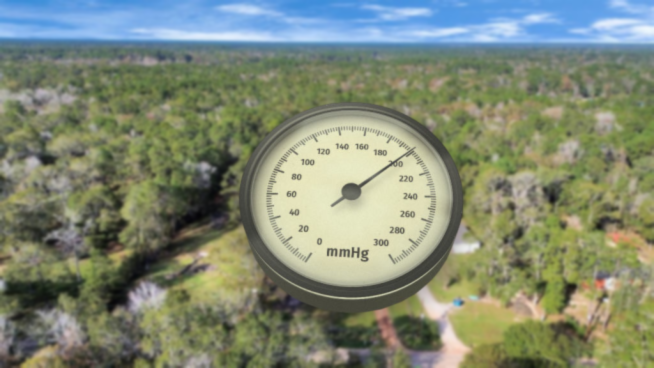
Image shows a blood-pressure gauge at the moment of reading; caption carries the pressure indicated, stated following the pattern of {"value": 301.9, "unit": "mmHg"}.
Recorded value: {"value": 200, "unit": "mmHg"}
